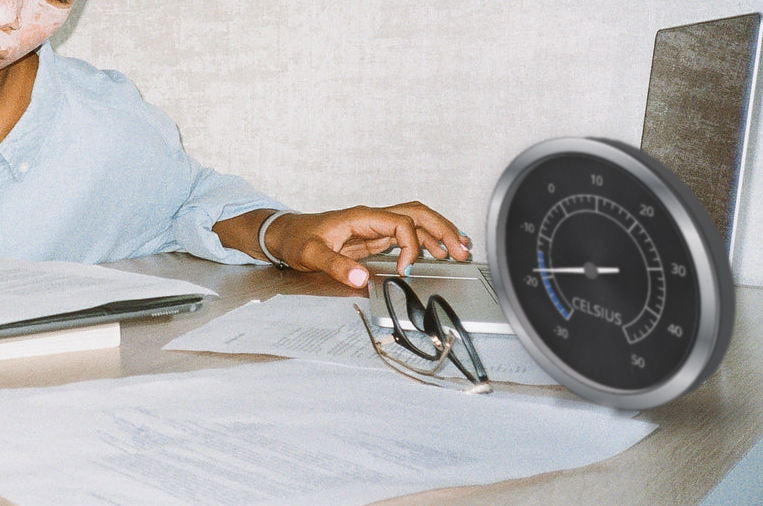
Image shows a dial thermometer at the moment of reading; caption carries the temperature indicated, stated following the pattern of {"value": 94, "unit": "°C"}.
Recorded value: {"value": -18, "unit": "°C"}
